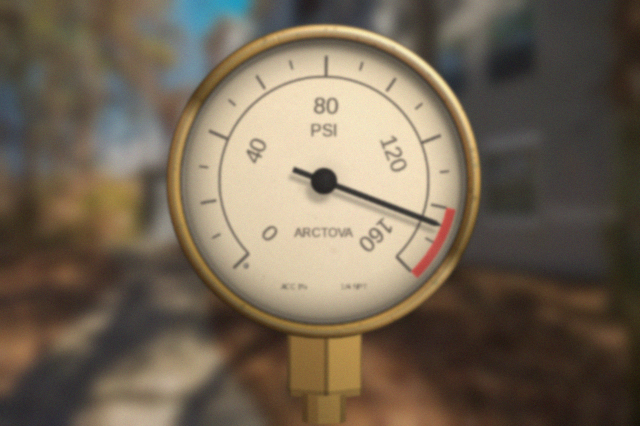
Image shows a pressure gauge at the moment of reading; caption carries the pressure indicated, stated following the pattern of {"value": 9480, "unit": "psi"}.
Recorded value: {"value": 145, "unit": "psi"}
